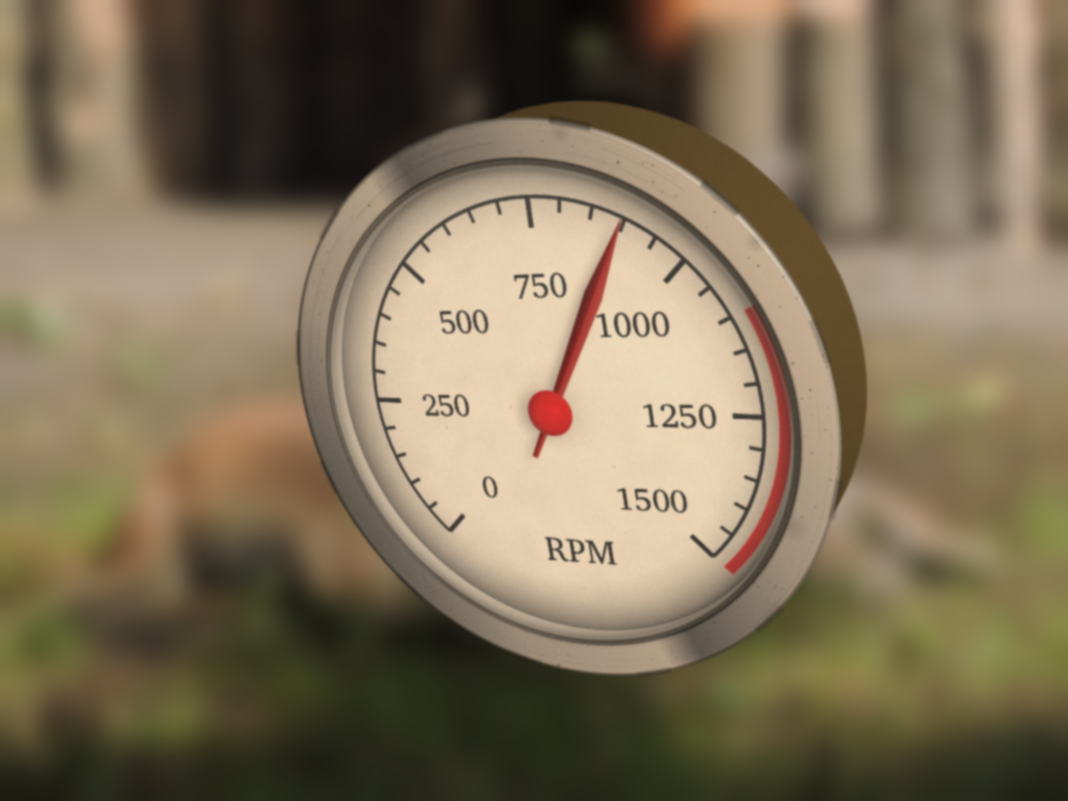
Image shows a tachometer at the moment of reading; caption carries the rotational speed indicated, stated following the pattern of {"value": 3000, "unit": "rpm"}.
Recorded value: {"value": 900, "unit": "rpm"}
